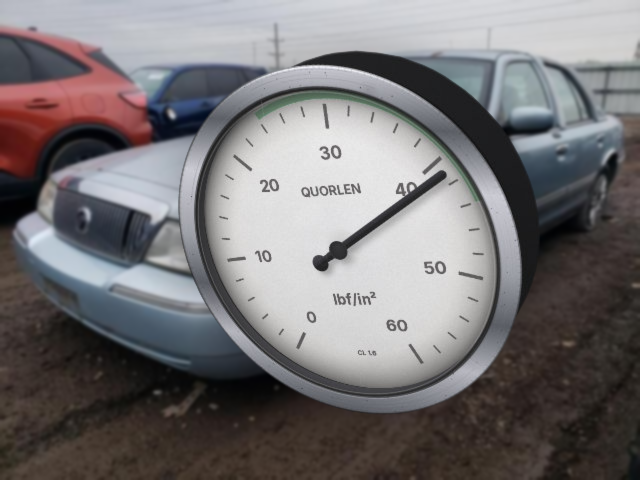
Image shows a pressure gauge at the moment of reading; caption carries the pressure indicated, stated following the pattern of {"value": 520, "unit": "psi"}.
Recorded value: {"value": 41, "unit": "psi"}
